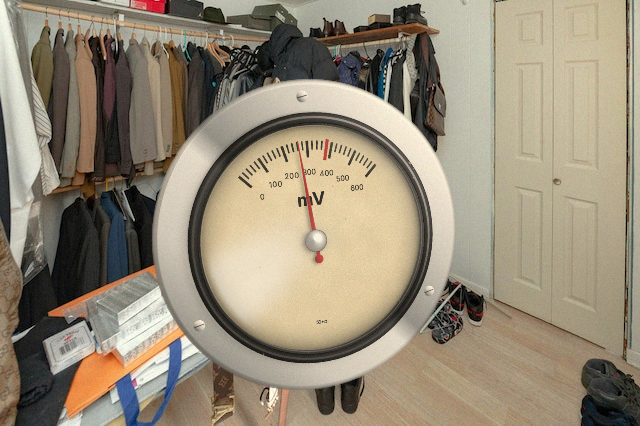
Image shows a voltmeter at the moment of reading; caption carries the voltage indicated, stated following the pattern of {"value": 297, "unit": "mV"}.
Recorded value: {"value": 260, "unit": "mV"}
